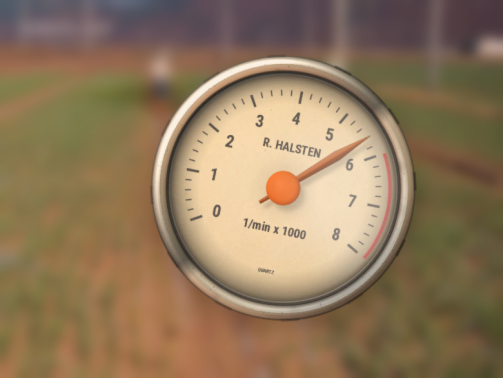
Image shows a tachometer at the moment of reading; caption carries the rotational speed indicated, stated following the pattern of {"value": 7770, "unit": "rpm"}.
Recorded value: {"value": 5600, "unit": "rpm"}
